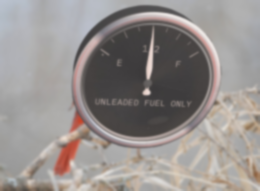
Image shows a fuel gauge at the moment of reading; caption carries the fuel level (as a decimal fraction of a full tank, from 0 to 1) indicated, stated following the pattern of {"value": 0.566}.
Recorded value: {"value": 0.5}
